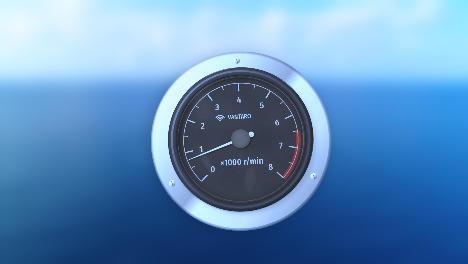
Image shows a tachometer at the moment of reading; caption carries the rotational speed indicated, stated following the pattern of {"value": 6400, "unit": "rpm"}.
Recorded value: {"value": 750, "unit": "rpm"}
